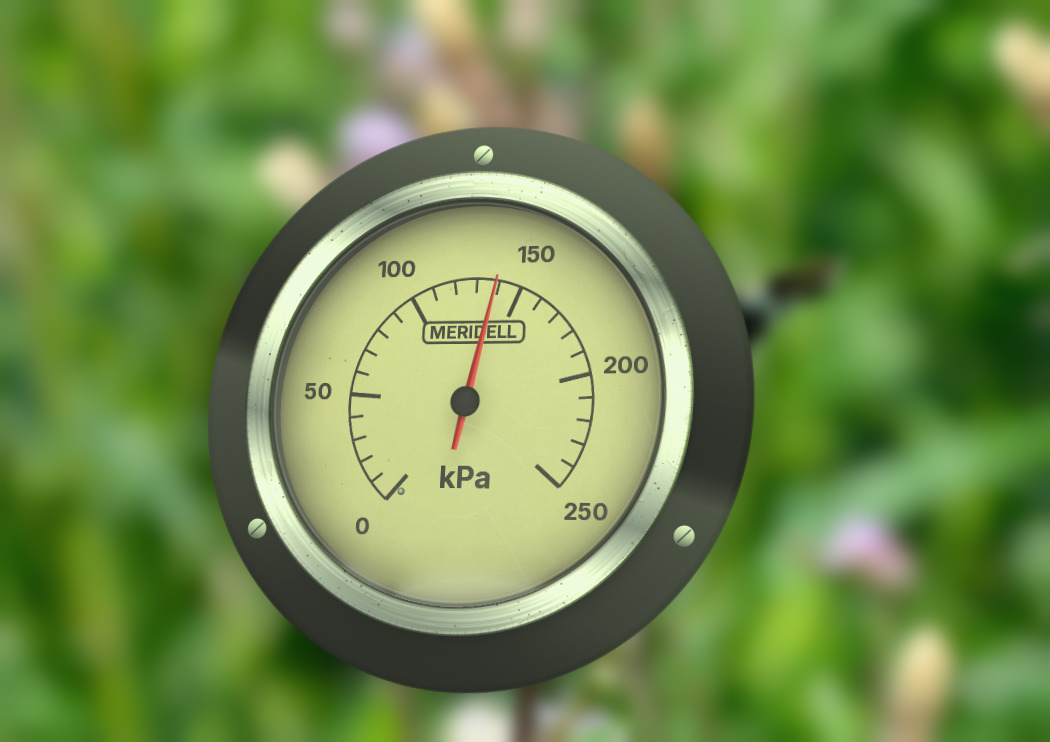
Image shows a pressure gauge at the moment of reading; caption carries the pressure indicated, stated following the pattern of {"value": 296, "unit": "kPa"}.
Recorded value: {"value": 140, "unit": "kPa"}
